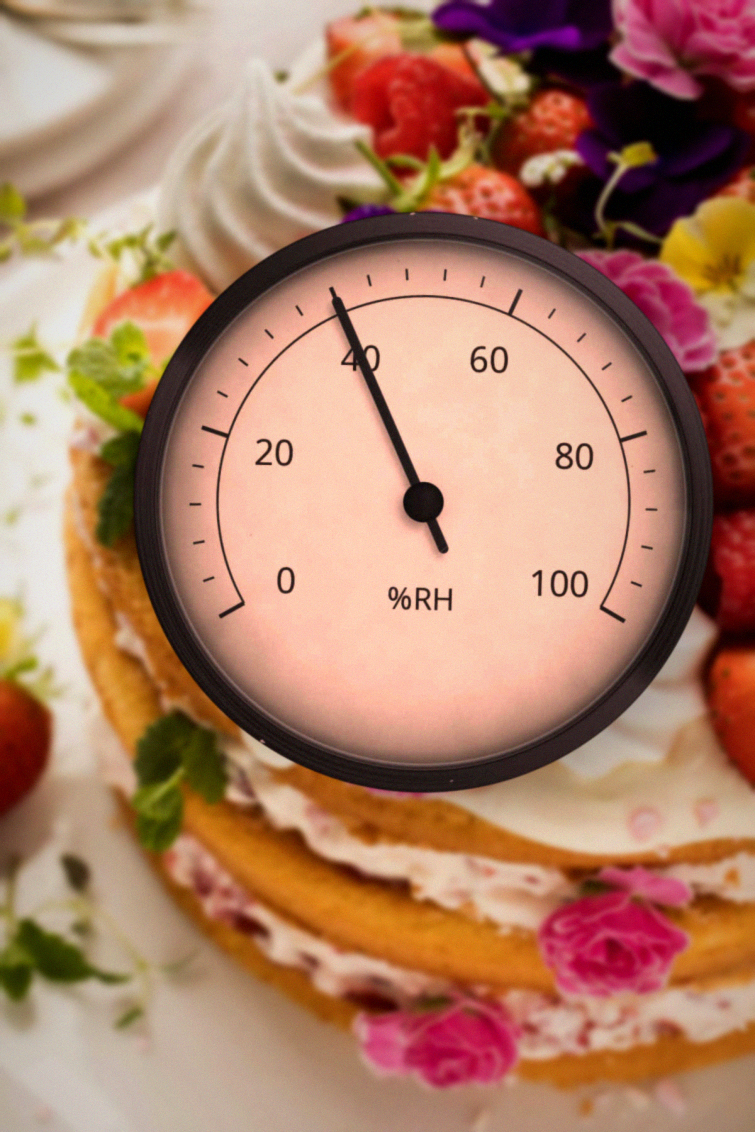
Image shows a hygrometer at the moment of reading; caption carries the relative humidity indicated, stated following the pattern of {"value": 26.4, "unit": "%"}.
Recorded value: {"value": 40, "unit": "%"}
